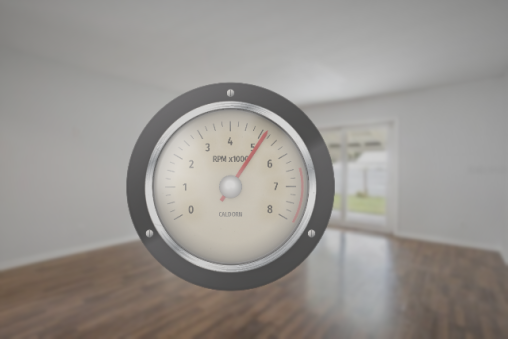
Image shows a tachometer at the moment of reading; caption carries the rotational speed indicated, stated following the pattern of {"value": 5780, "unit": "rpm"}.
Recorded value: {"value": 5125, "unit": "rpm"}
